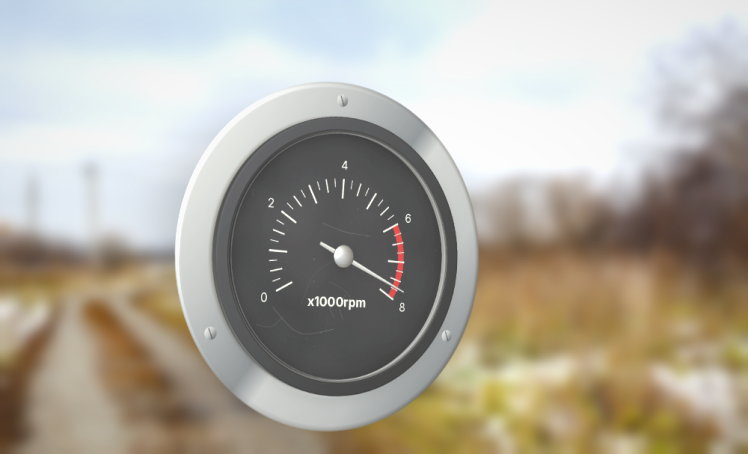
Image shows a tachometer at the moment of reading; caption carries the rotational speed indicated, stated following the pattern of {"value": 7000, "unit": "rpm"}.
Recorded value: {"value": 7750, "unit": "rpm"}
